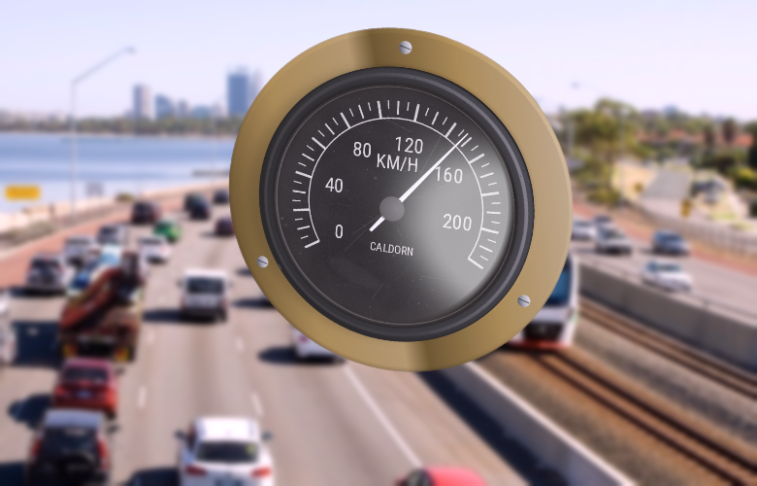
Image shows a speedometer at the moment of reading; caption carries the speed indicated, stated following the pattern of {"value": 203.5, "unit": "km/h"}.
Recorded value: {"value": 147.5, "unit": "km/h"}
